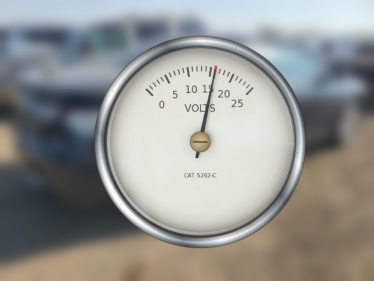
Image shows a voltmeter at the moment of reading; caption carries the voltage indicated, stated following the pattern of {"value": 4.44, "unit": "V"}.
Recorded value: {"value": 16, "unit": "V"}
